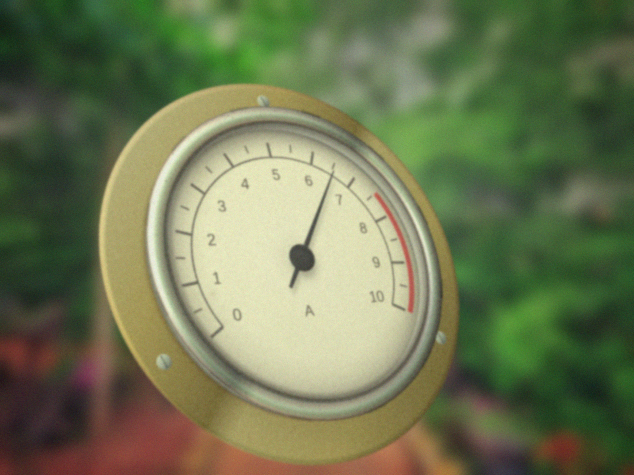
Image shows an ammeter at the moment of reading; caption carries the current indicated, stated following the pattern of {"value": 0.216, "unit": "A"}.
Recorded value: {"value": 6.5, "unit": "A"}
